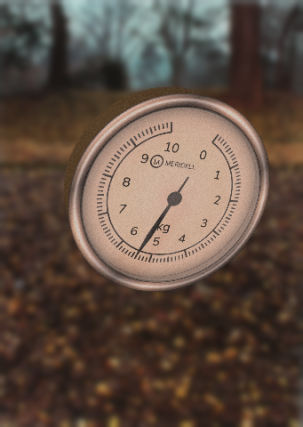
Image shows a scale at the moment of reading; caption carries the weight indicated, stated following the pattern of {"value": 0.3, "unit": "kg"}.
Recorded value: {"value": 5.5, "unit": "kg"}
